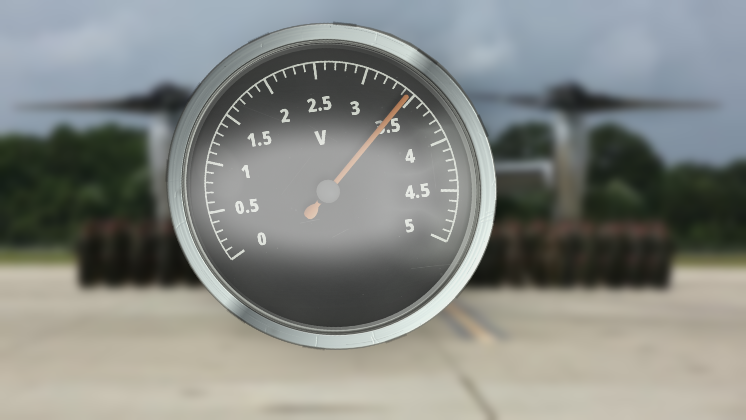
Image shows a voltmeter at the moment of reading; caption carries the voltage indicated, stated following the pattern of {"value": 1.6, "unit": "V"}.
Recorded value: {"value": 3.45, "unit": "V"}
